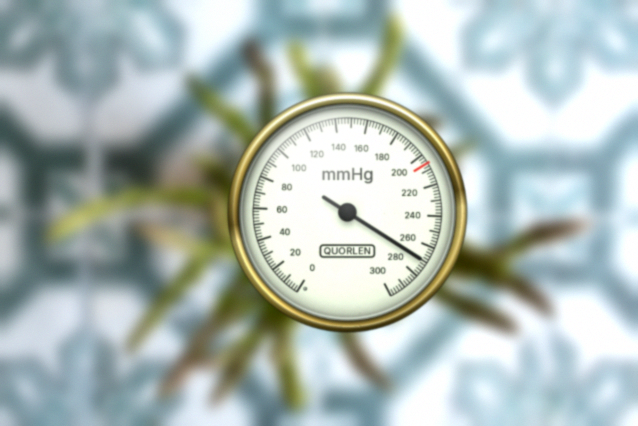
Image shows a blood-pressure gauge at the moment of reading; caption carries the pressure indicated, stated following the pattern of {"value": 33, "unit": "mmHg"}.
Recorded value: {"value": 270, "unit": "mmHg"}
